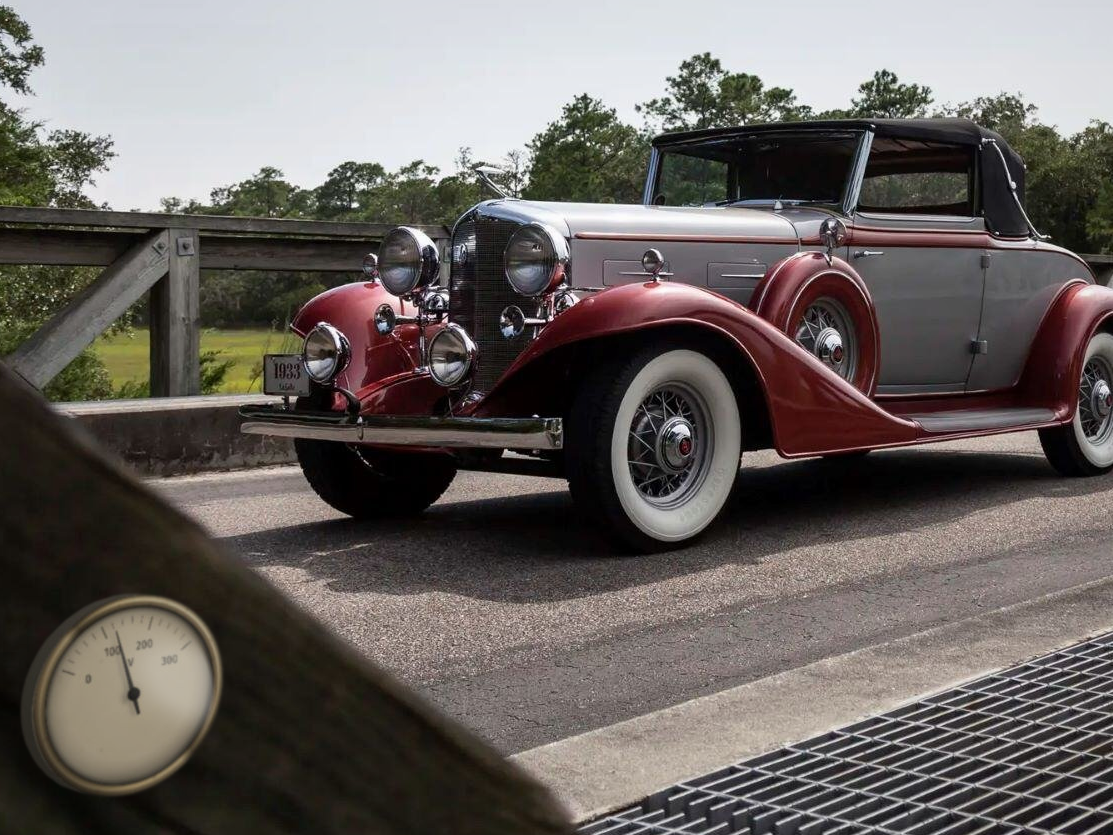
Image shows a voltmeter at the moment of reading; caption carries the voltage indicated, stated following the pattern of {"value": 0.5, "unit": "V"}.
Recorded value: {"value": 120, "unit": "V"}
